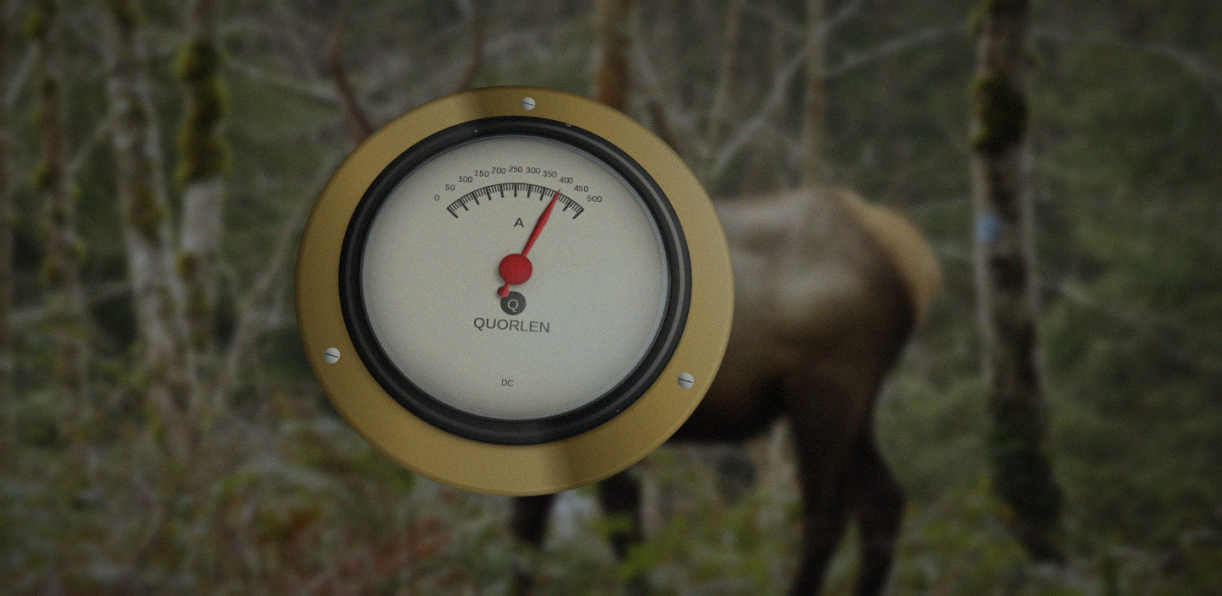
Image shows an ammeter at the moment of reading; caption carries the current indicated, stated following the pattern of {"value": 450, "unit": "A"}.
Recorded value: {"value": 400, "unit": "A"}
